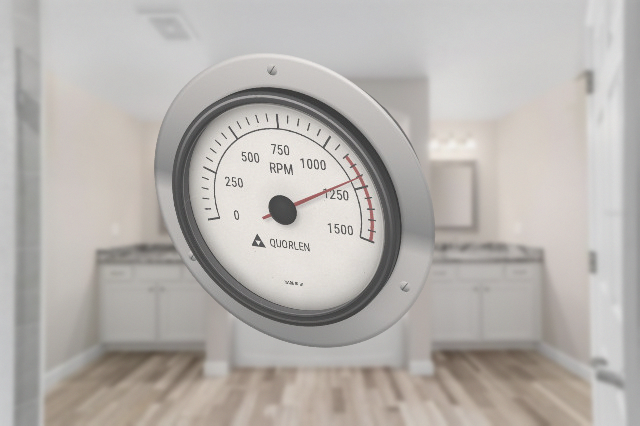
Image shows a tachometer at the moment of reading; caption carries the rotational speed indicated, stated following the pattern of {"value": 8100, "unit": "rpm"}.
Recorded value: {"value": 1200, "unit": "rpm"}
